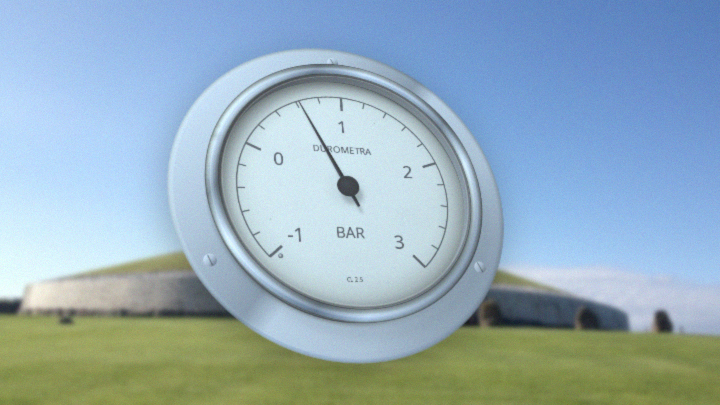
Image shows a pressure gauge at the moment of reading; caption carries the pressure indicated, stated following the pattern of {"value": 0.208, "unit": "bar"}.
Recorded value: {"value": 0.6, "unit": "bar"}
